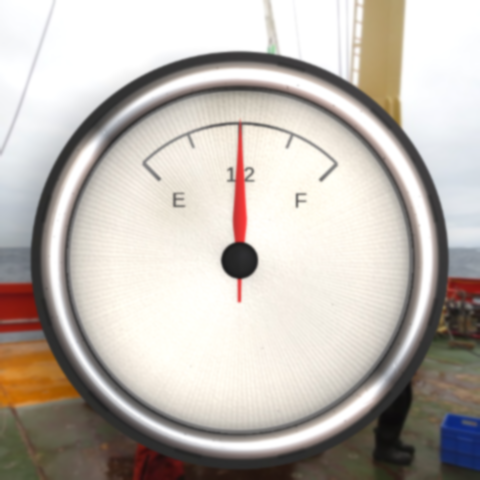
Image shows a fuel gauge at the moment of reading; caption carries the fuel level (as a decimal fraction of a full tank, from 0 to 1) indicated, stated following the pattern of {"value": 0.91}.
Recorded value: {"value": 0.5}
